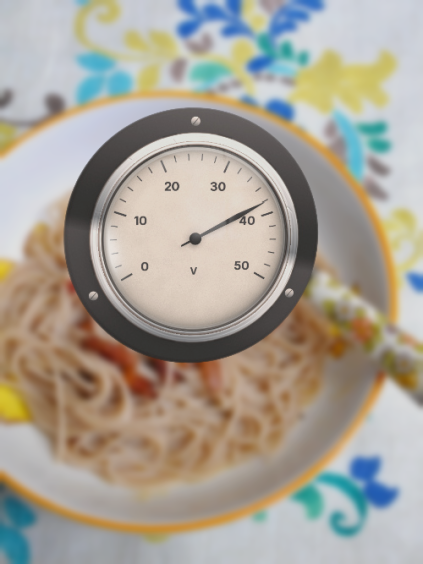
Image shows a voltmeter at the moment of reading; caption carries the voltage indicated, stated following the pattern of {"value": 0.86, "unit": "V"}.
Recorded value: {"value": 38, "unit": "V"}
